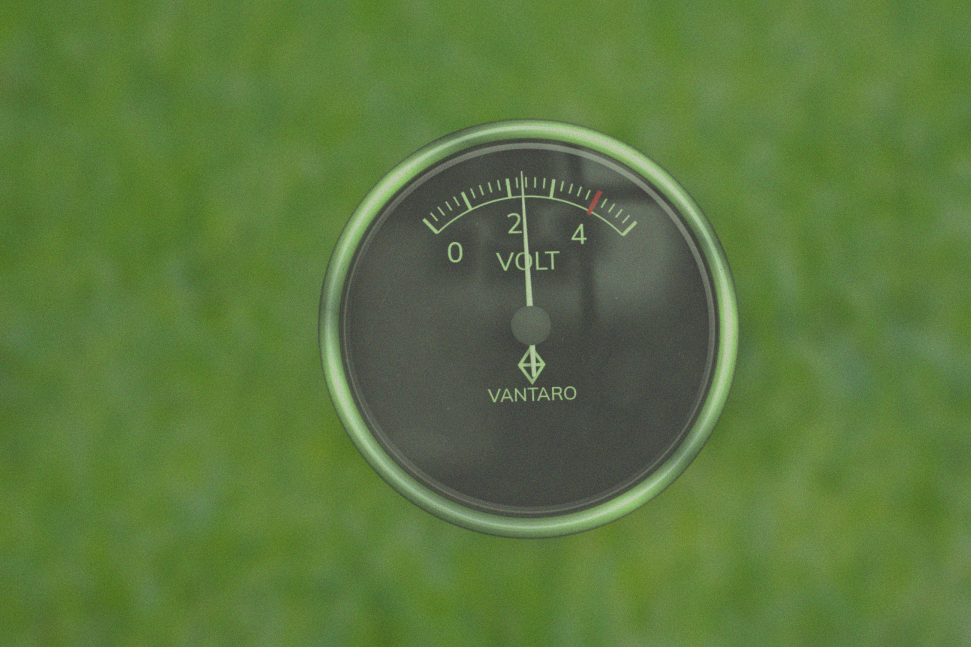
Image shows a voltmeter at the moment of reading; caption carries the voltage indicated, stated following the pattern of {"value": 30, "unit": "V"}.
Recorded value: {"value": 2.3, "unit": "V"}
